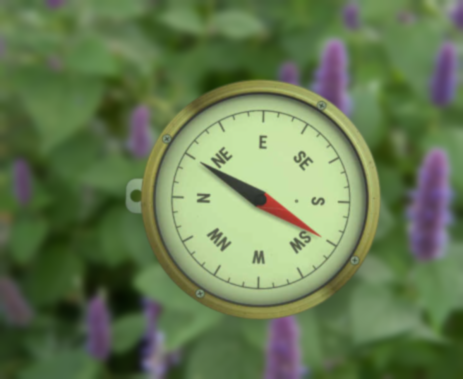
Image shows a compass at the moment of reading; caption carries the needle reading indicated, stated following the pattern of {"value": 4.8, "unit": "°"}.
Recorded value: {"value": 210, "unit": "°"}
